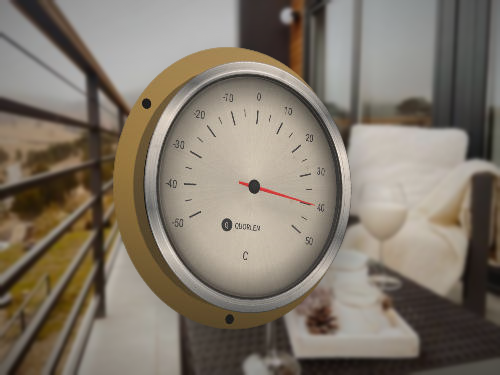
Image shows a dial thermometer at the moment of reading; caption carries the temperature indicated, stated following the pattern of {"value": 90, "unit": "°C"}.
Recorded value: {"value": 40, "unit": "°C"}
